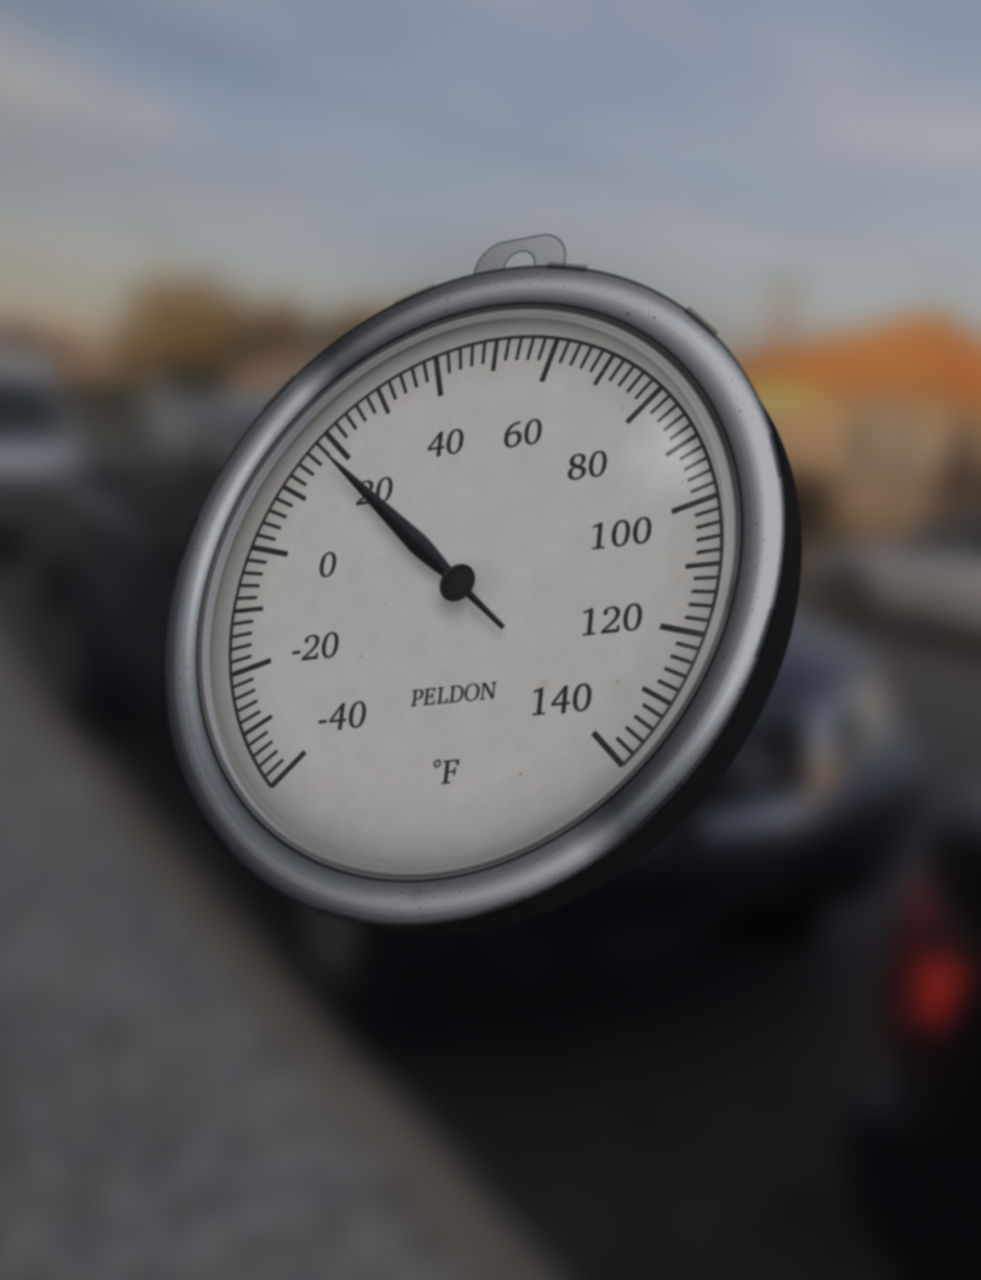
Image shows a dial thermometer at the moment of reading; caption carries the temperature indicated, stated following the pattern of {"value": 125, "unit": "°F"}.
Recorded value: {"value": 18, "unit": "°F"}
